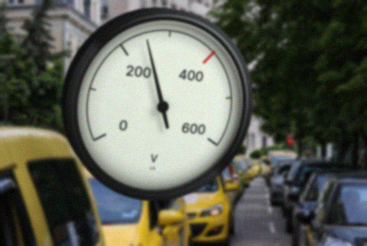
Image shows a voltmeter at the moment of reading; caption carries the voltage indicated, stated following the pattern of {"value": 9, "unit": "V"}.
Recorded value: {"value": 250, "unit": "V"}
